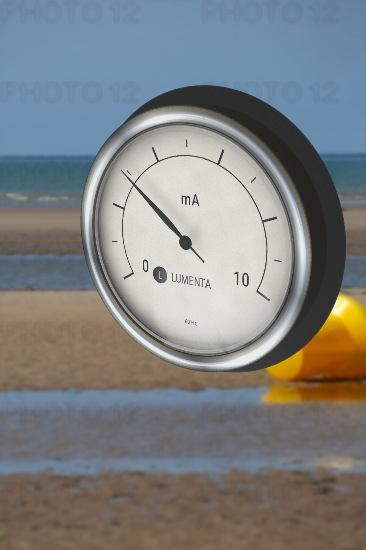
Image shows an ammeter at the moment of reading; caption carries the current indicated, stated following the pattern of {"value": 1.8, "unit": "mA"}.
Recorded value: {"value": 3, "unit": "mA"}
